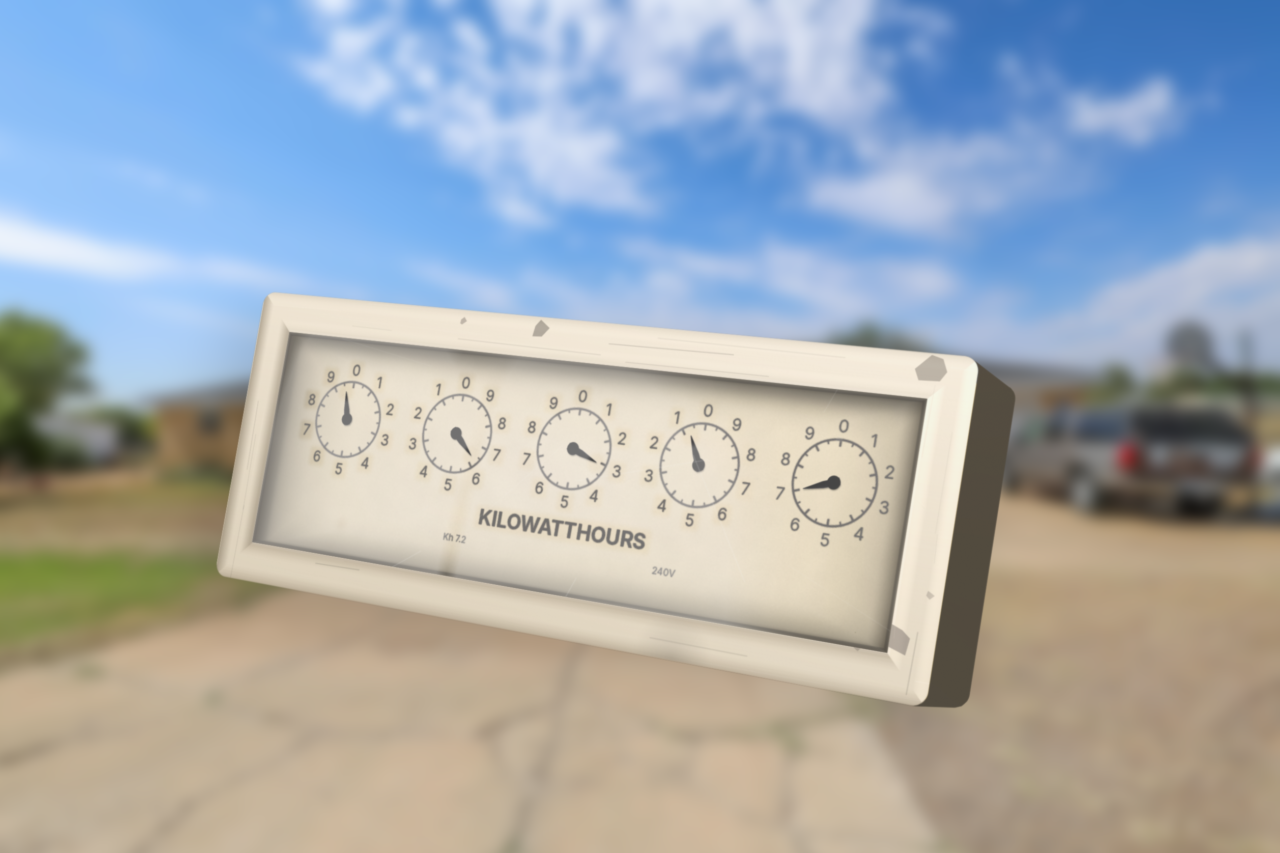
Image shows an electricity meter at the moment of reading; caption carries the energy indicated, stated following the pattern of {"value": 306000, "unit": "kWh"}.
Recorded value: {"value": 96307, "unit": "kWh"}
